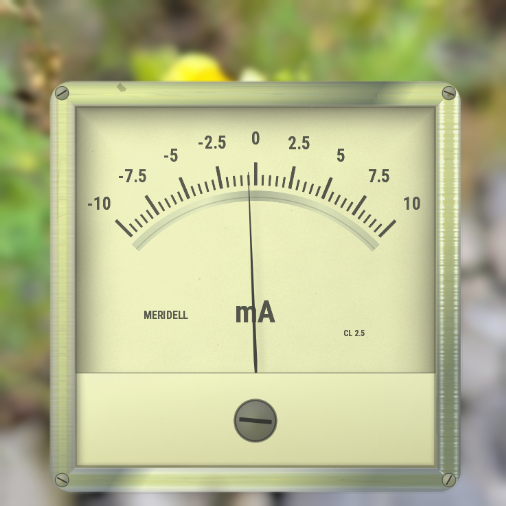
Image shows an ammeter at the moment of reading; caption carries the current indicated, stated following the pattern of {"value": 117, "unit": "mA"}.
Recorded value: {"value": -0.5, "unit": "mA"}
